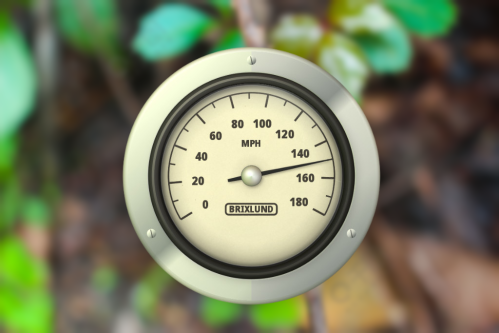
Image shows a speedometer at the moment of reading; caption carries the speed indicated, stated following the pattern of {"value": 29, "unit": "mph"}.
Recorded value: {"value": 150, "unit": "mph"}
